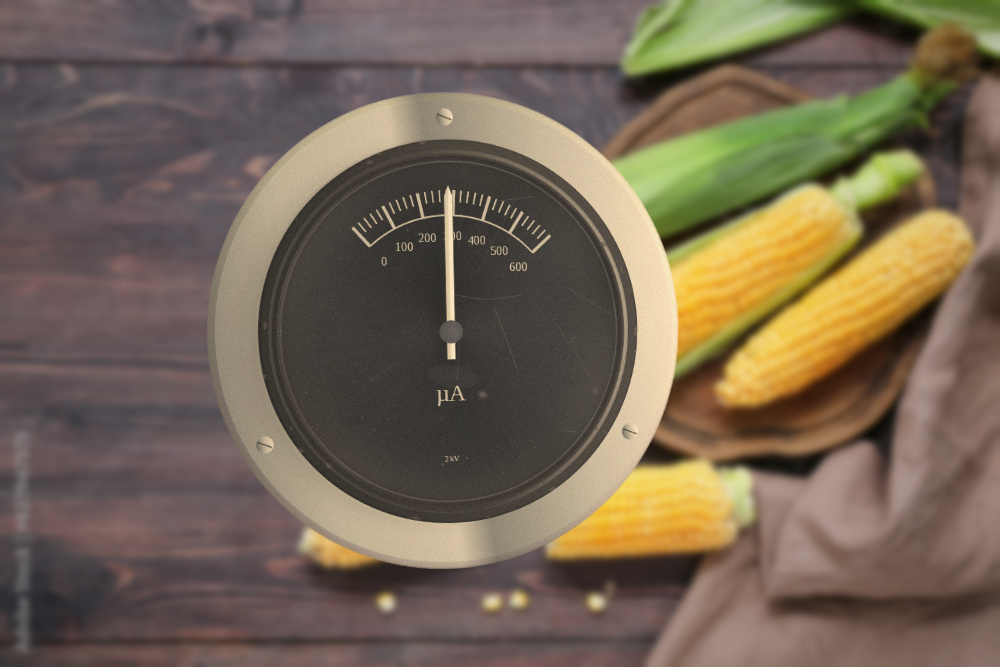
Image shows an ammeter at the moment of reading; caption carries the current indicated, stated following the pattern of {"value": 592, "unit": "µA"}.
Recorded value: {"value": 280, "unit": "µA"}
